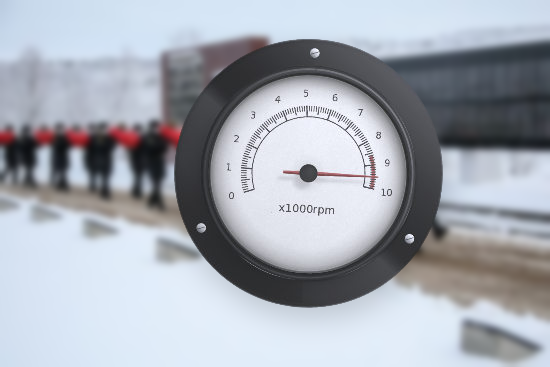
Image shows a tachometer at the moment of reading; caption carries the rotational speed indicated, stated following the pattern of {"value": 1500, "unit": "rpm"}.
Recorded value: {"value": 9500, "unit": "rpm"}
